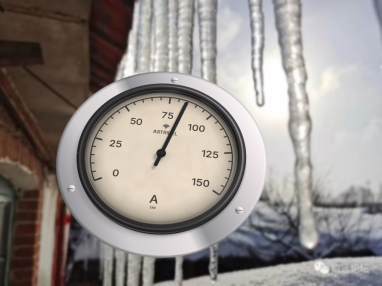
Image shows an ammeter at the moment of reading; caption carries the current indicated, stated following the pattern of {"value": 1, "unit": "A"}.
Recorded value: {"value": 85, "unit": "A"}
